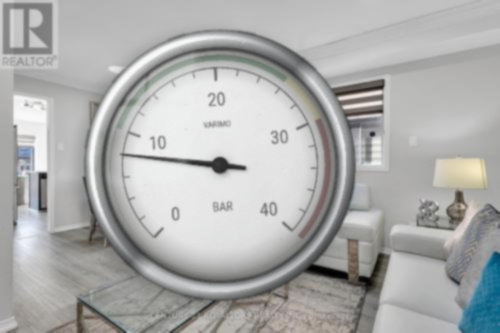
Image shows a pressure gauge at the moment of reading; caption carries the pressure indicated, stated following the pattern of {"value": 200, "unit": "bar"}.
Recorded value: {"value": 8, "unit": "bar"}
